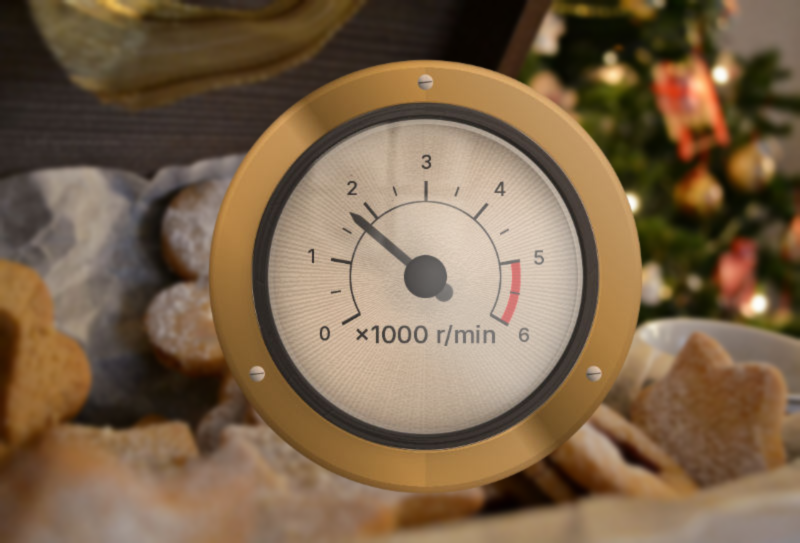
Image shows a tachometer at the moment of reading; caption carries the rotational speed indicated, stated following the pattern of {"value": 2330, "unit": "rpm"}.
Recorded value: {"value": 1750, "unit": "rpm"}
